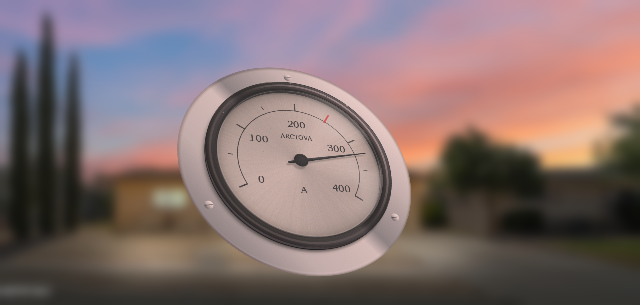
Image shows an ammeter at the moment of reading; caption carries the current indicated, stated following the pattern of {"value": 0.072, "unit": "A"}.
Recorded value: {"value": 325, "unit": "A"}
